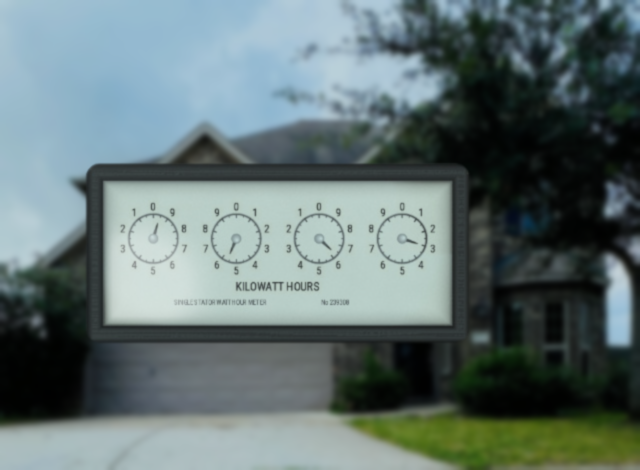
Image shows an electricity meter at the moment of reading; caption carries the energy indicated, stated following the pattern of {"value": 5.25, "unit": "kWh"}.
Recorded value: {"value": 9563, "unit": "kWh"}
